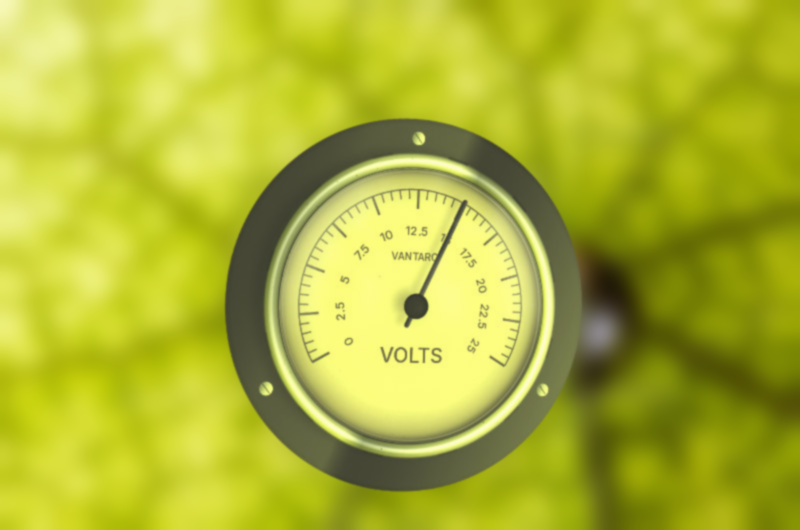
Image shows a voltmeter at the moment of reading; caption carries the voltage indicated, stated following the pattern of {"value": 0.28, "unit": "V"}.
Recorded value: {"value": 15, "unit": "V"}
